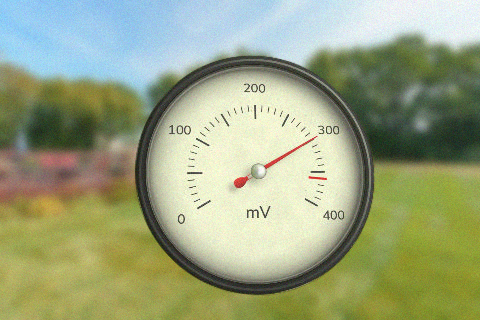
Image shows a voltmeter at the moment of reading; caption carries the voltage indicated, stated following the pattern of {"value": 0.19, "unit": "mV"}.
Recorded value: {"value": 300, "unit": "mV"}
